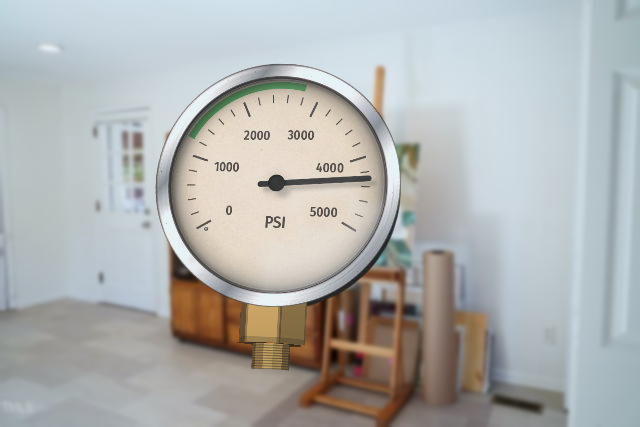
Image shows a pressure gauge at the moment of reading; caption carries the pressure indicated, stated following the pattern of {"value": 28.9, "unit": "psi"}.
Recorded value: {"value": 4300, "unit": "psi"}
